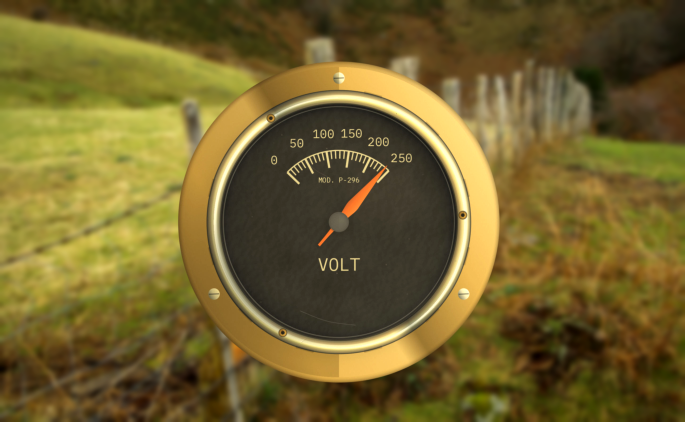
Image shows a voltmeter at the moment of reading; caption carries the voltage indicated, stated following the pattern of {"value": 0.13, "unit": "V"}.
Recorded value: {"value": 240, "unit": "V"}
